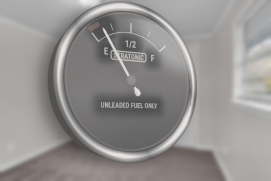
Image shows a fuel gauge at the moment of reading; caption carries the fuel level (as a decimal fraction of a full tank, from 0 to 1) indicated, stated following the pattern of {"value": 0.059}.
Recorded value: {"value": 0.125}
